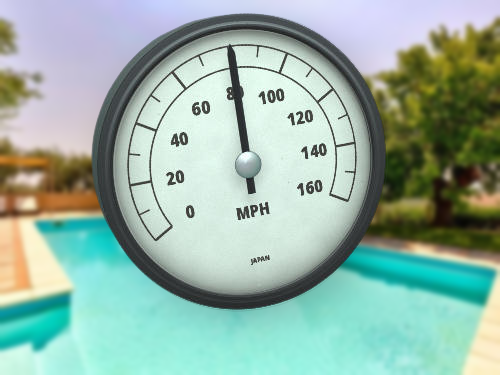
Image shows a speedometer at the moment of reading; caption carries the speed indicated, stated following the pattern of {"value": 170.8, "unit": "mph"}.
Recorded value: {"value": 80, "unit": "mph"}
